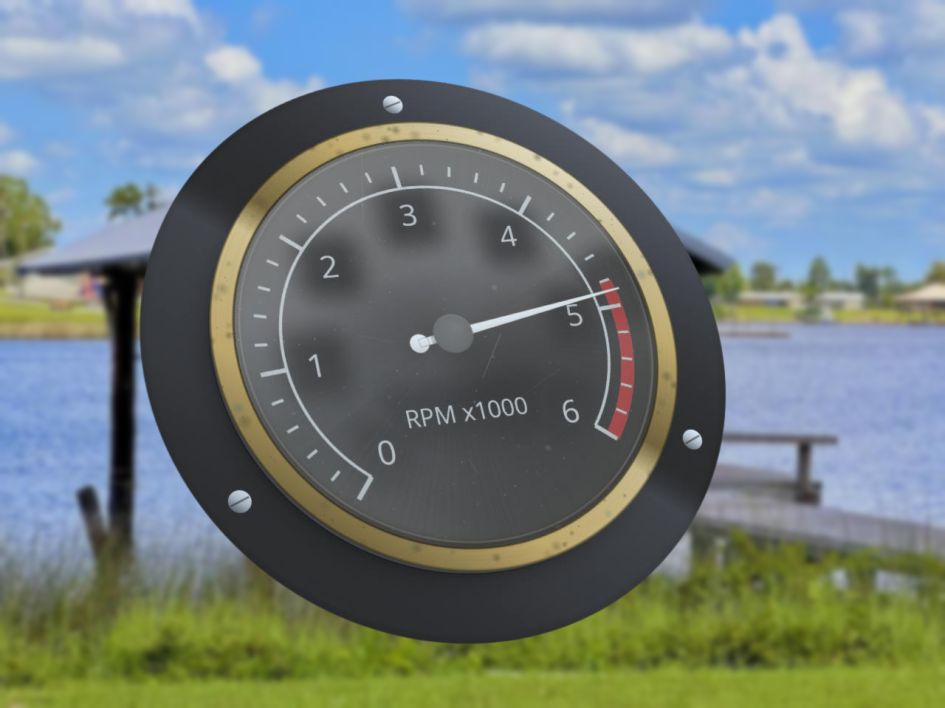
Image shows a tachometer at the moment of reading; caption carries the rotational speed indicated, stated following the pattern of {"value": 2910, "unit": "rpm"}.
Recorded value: {"value": 4900, "unit": "rpm"}
